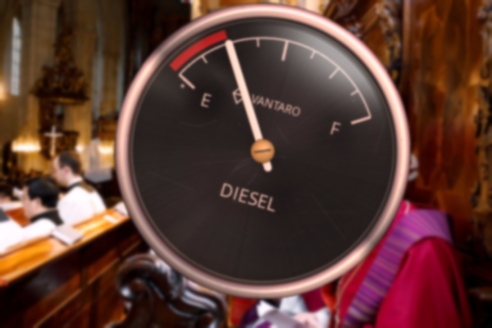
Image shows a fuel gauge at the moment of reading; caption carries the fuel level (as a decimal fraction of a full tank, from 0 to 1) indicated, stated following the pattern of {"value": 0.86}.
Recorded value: {"value": 0.25}
